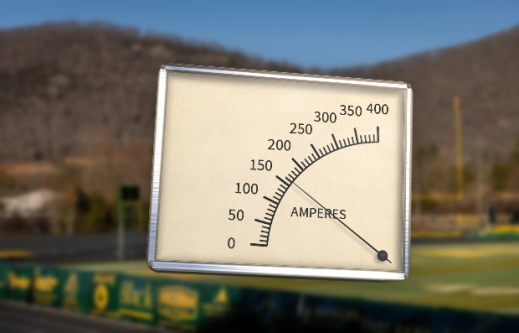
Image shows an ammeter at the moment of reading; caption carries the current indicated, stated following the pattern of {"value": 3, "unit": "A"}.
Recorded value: {"value": 160, "unit": "A"}
